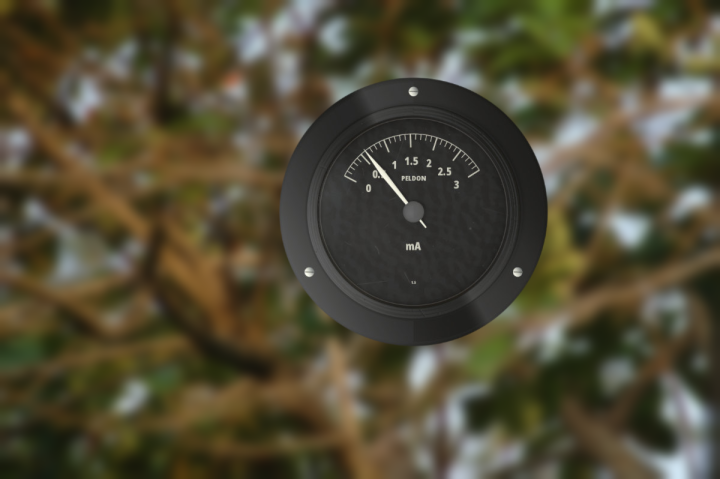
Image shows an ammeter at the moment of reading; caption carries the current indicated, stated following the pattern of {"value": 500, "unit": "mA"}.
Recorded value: {"value": 0.6, "unit": "mA"}
